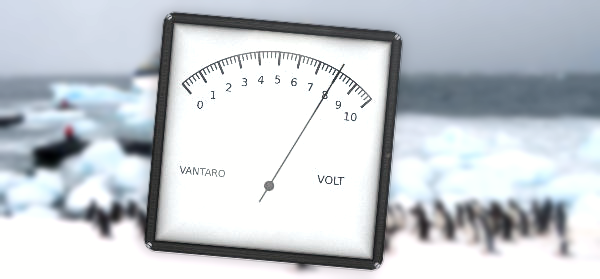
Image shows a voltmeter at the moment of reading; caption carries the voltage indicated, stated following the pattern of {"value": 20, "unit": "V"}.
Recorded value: {"value": 8, "unit": "V"}
